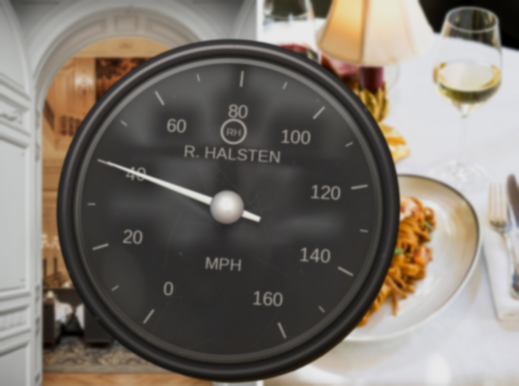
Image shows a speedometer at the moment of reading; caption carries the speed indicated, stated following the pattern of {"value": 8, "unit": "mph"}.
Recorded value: {"value": 40, "unit": "mph"}
